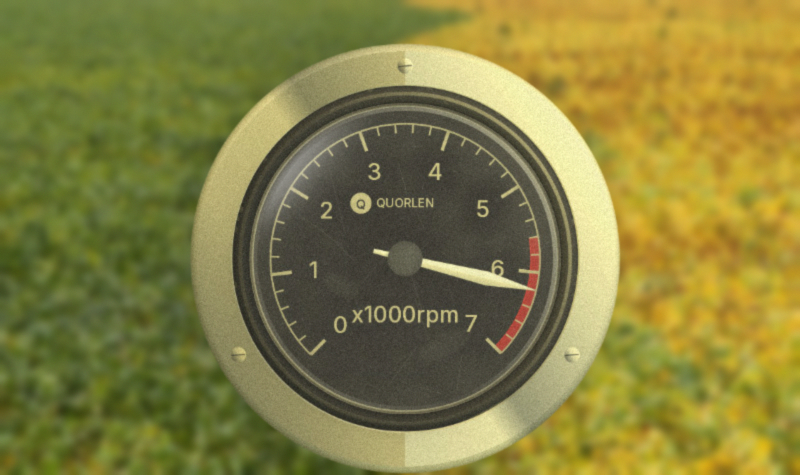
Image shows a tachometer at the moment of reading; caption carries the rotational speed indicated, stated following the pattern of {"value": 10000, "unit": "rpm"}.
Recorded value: {"value": 6200, "unit": "rpm"}
